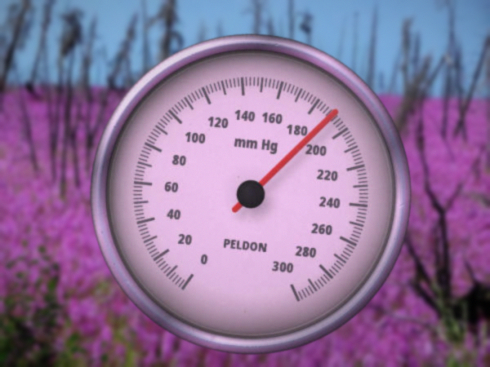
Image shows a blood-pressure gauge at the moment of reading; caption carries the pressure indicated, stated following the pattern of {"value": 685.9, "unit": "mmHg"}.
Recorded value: {"value": 190, "unit": "mmHg"}
